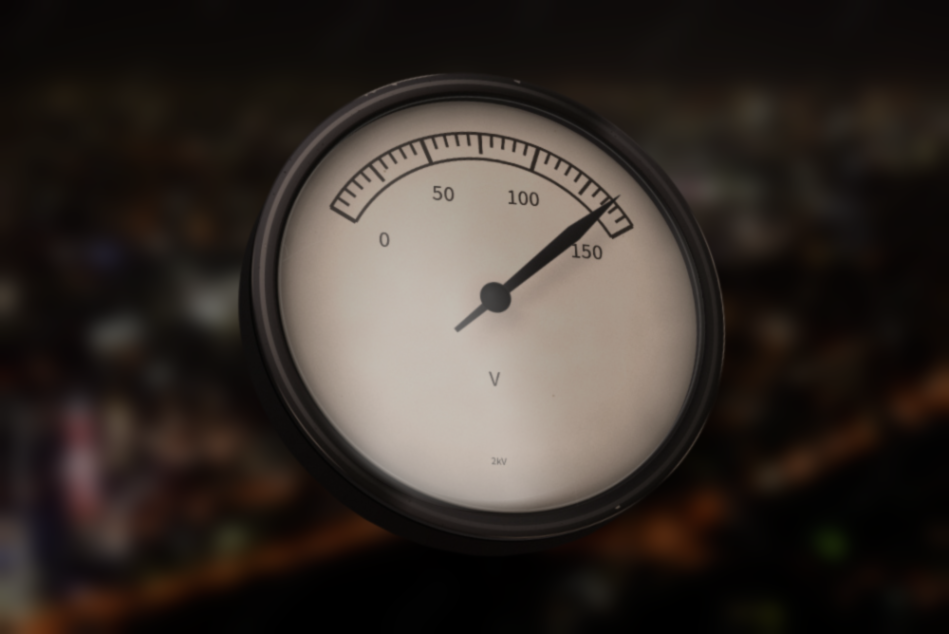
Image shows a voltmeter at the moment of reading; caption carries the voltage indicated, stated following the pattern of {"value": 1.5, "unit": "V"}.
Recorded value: {"value": 137.5, "unit": "V"}
